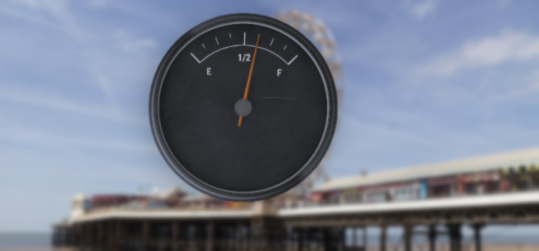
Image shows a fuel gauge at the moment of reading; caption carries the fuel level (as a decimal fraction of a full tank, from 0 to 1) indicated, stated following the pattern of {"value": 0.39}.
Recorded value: {"value": 0.625}
